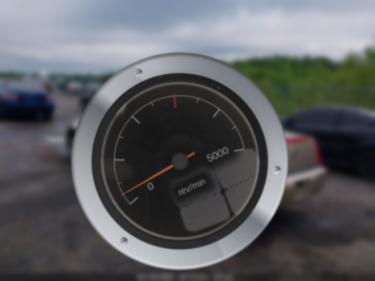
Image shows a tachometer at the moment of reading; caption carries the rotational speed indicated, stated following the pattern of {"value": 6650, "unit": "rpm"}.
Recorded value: {"value": 250, "unit": "rpm"}
